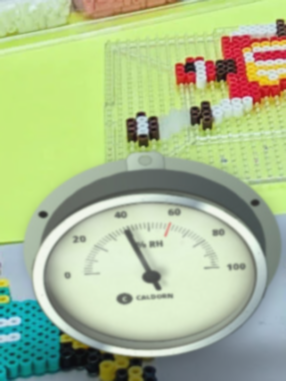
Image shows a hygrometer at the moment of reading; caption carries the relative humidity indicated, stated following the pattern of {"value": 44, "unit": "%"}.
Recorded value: {"value": 40, "unit": "%"}
